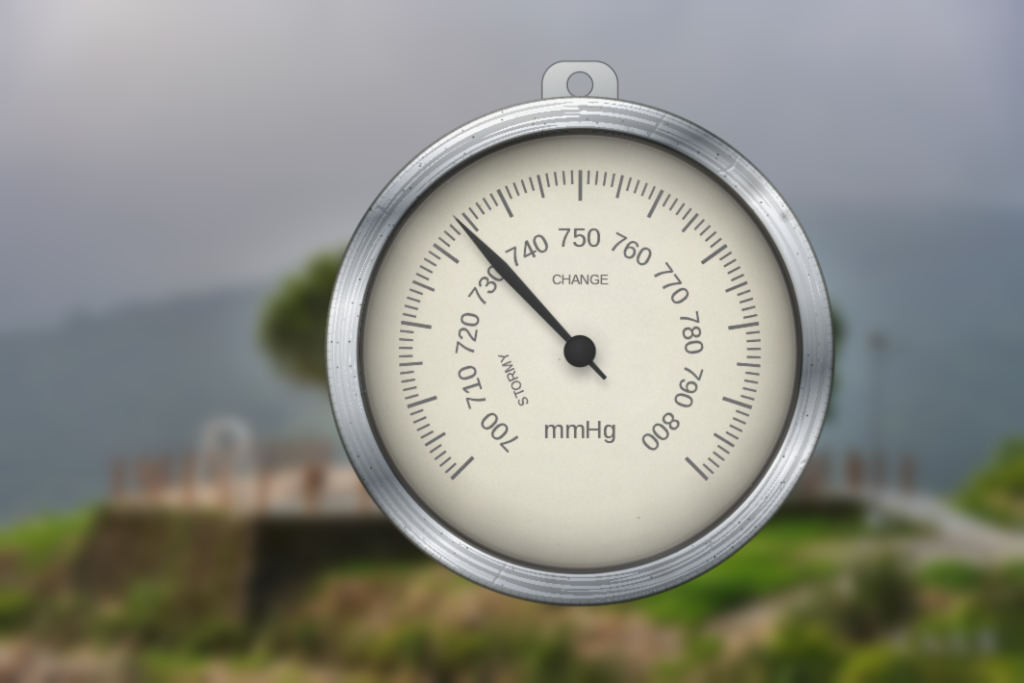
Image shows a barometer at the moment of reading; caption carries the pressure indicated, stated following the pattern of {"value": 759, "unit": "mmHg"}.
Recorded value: {"value": 734, "unit": "mmHg"}
